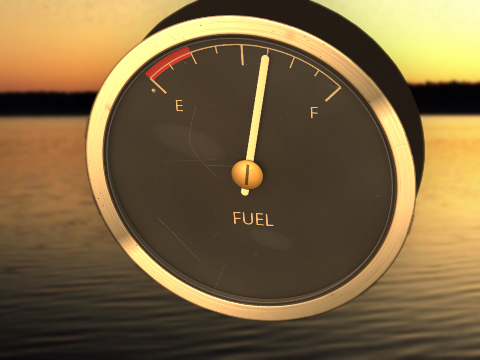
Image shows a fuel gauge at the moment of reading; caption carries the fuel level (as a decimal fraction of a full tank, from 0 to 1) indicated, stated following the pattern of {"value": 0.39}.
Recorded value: {"value": 0.625}
